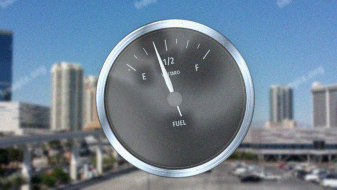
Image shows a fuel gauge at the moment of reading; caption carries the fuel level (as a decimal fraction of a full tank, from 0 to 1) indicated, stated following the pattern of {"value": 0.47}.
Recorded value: {"value": 0.375}
